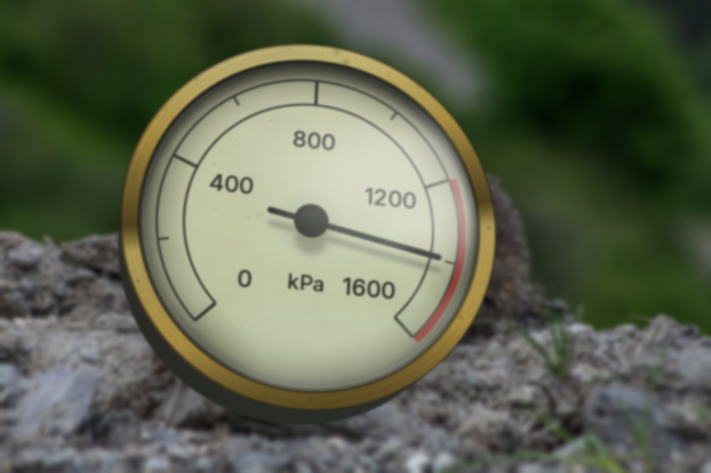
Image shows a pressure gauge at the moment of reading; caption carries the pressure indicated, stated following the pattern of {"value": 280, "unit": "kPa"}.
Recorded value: {"value": 1400, "unit": "kPa"}
